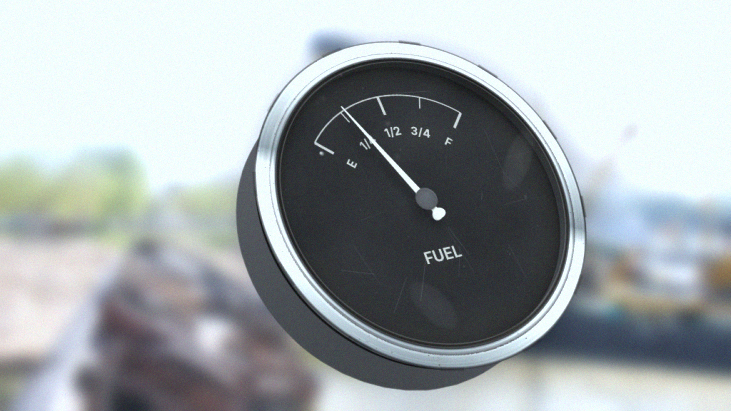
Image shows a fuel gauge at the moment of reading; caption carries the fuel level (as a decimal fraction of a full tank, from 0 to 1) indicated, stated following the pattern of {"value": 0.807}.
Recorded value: {"value": 0.25}
